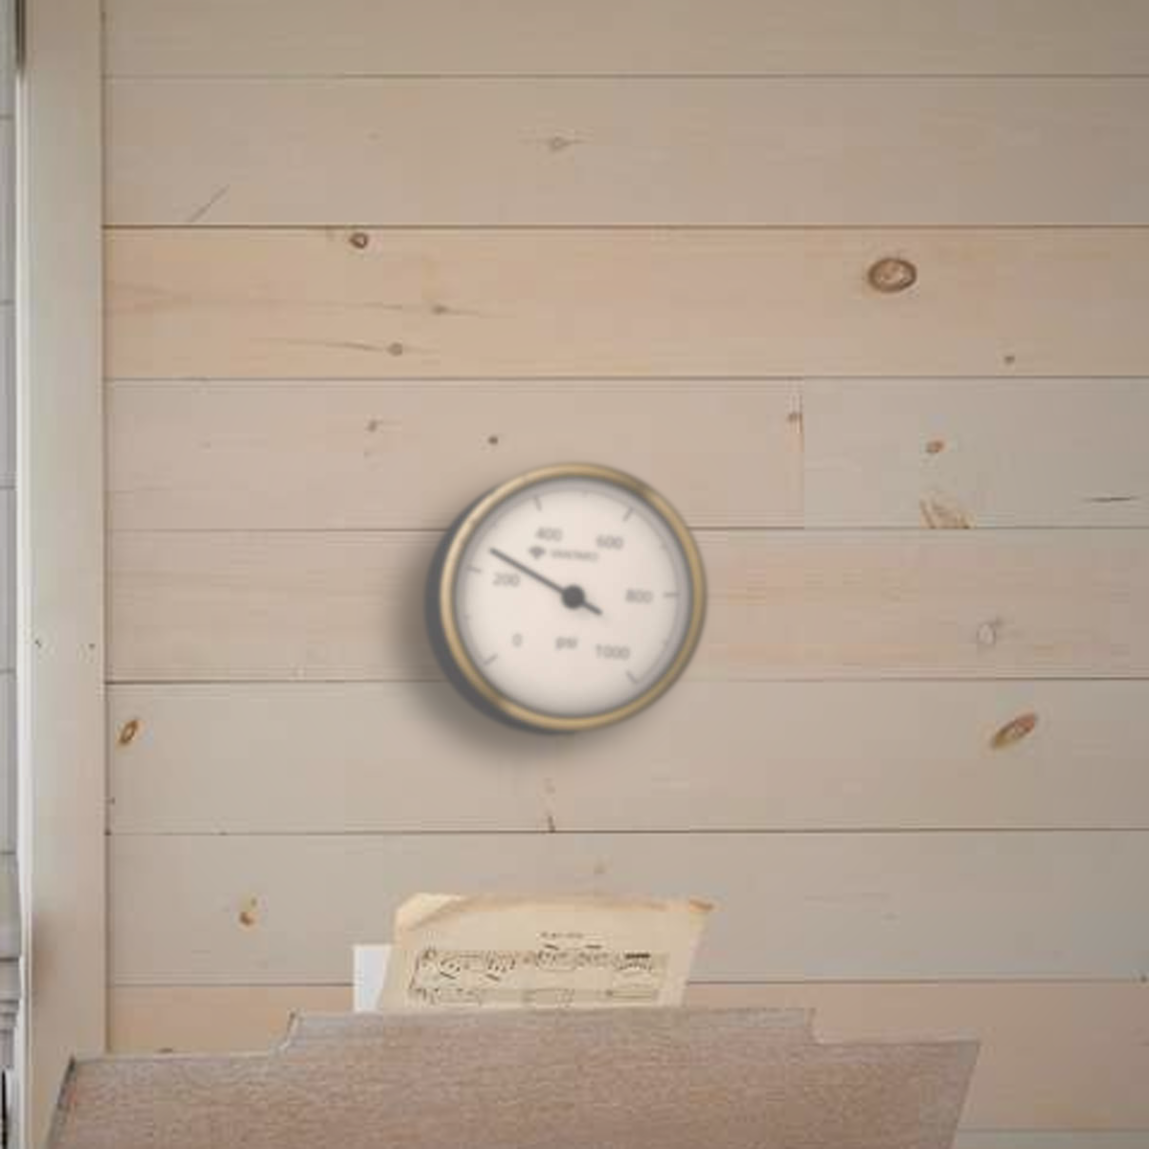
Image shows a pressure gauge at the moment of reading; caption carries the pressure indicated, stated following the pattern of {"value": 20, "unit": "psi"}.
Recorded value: {"value": 250, "unit": "psi"}
